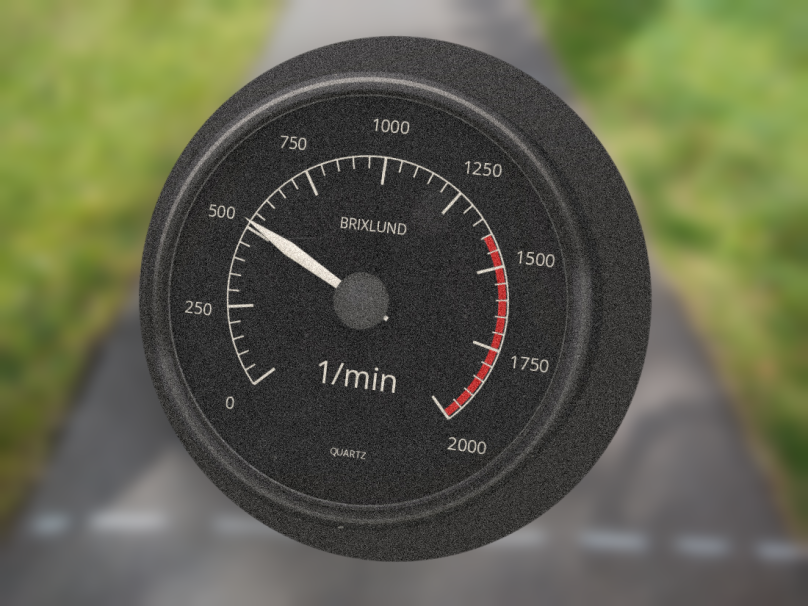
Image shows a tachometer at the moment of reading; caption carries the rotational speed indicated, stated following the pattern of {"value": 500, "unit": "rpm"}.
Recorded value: {"value": 525, "unit": "rpm"}
